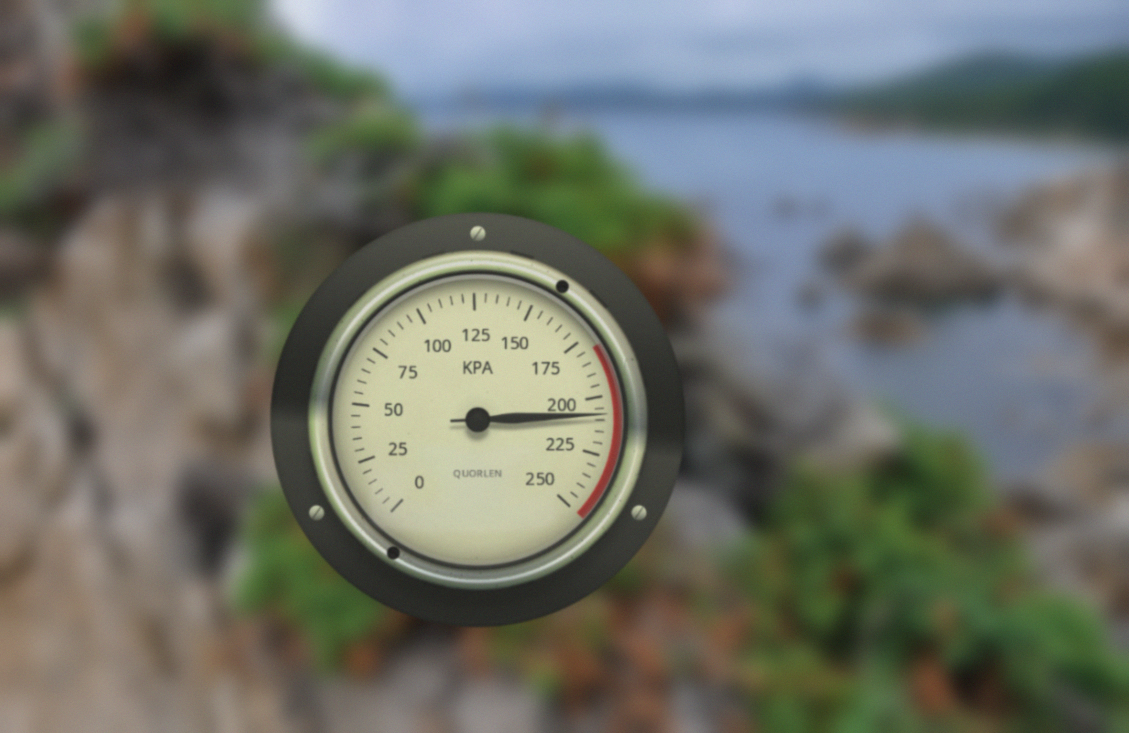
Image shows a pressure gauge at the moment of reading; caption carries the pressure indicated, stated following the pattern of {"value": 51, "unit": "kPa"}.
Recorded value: {"value": 207.5, "unit": "kPa"}
